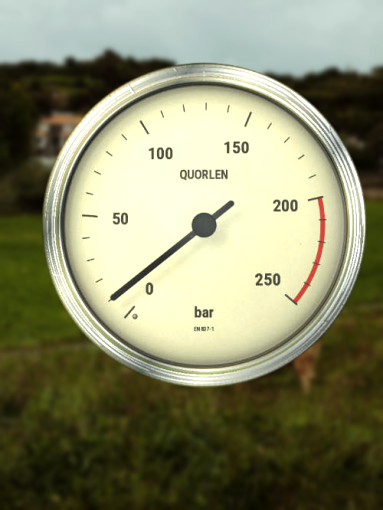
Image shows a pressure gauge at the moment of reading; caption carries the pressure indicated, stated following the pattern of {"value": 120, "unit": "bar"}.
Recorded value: {"value": 10, "unit": "bar"}
